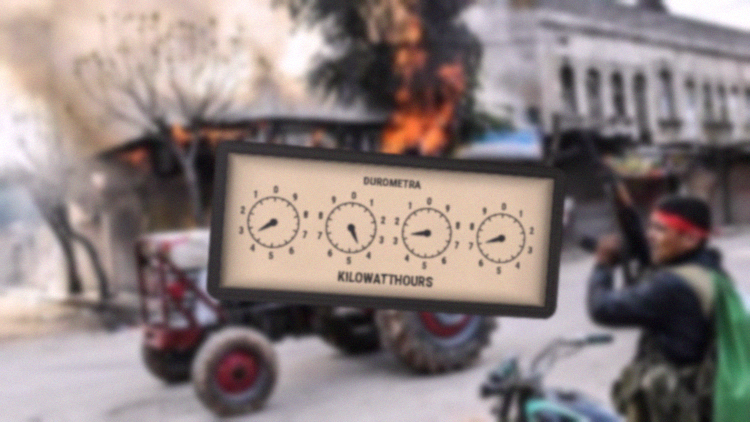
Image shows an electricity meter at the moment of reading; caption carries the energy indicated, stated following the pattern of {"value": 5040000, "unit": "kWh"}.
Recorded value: {"value": 3427, "unit": "kWh"}
